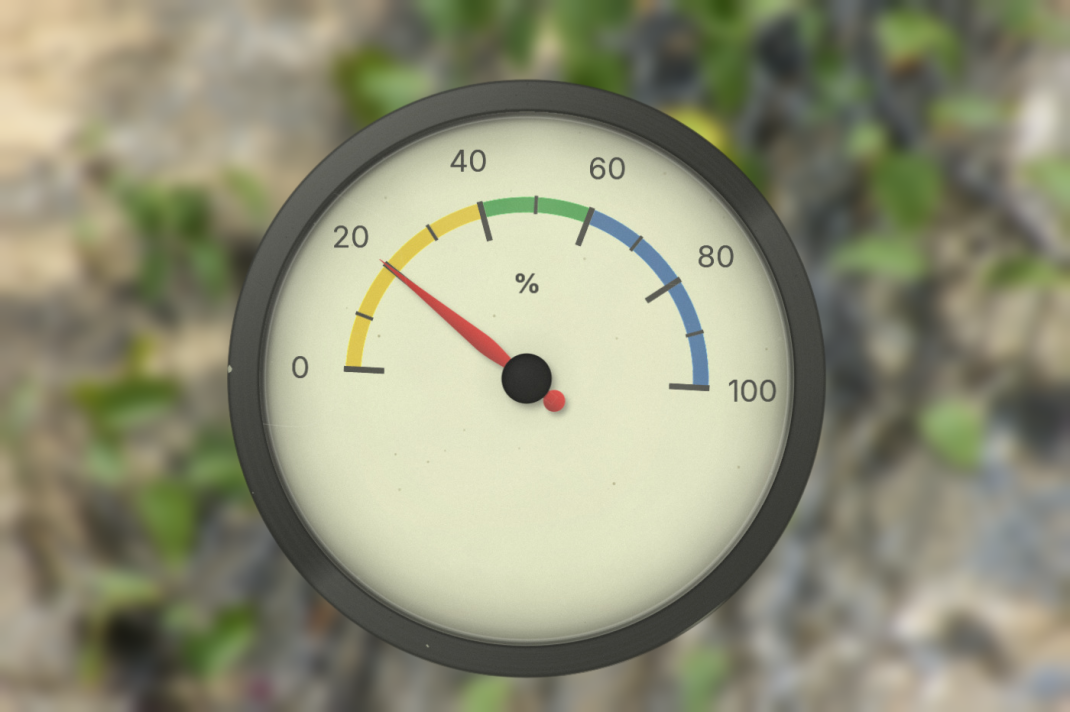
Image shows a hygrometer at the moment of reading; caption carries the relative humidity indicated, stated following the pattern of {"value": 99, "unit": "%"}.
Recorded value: {"value": 20, "unit": "%"}
